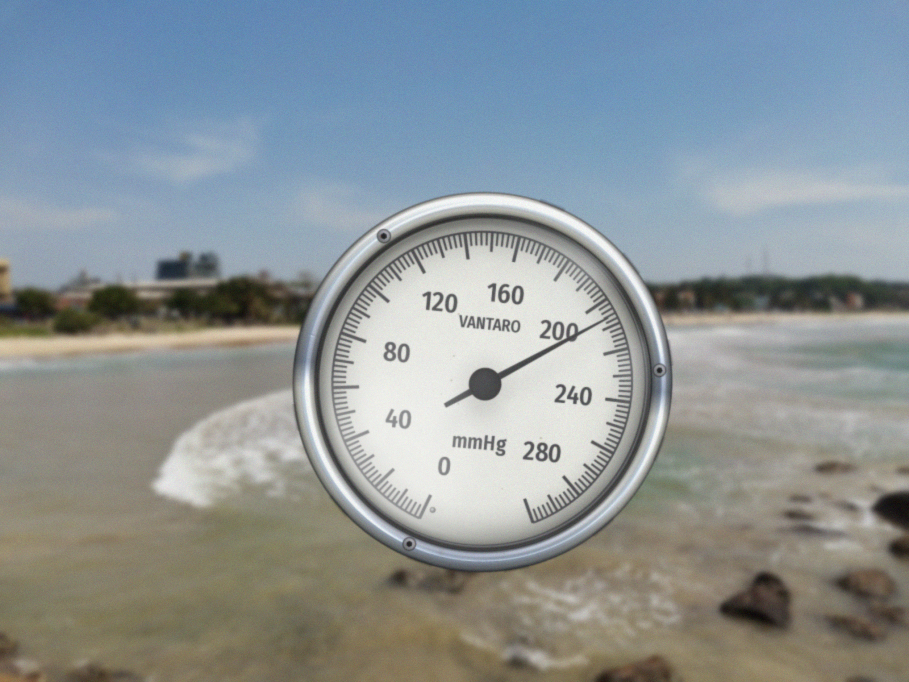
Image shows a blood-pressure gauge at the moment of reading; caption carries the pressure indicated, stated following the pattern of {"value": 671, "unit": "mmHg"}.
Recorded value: {"value": 206, "unit": "mmHg"}
